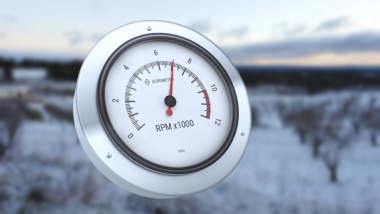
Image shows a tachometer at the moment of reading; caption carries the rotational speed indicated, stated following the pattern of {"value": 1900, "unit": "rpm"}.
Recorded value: {"value": 7000, "unit": "rpm"}
